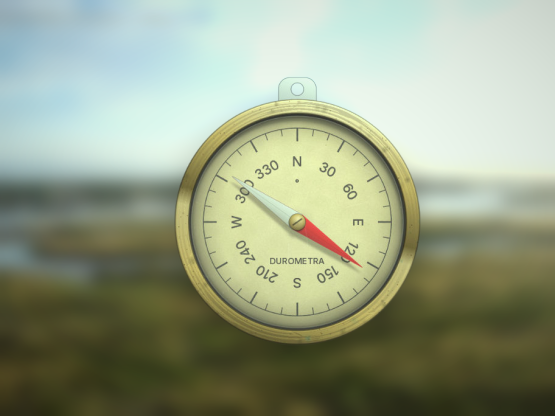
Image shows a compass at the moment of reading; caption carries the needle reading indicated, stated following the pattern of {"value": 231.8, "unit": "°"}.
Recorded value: {"value": 125, "unit": "°"}
